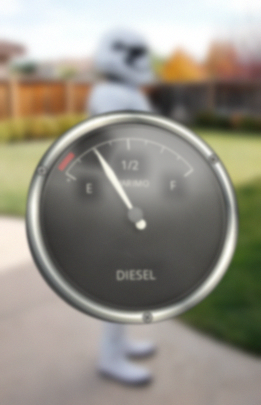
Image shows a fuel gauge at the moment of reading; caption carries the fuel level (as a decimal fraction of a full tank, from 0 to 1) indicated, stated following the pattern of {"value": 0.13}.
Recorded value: {"value": 0.25}
